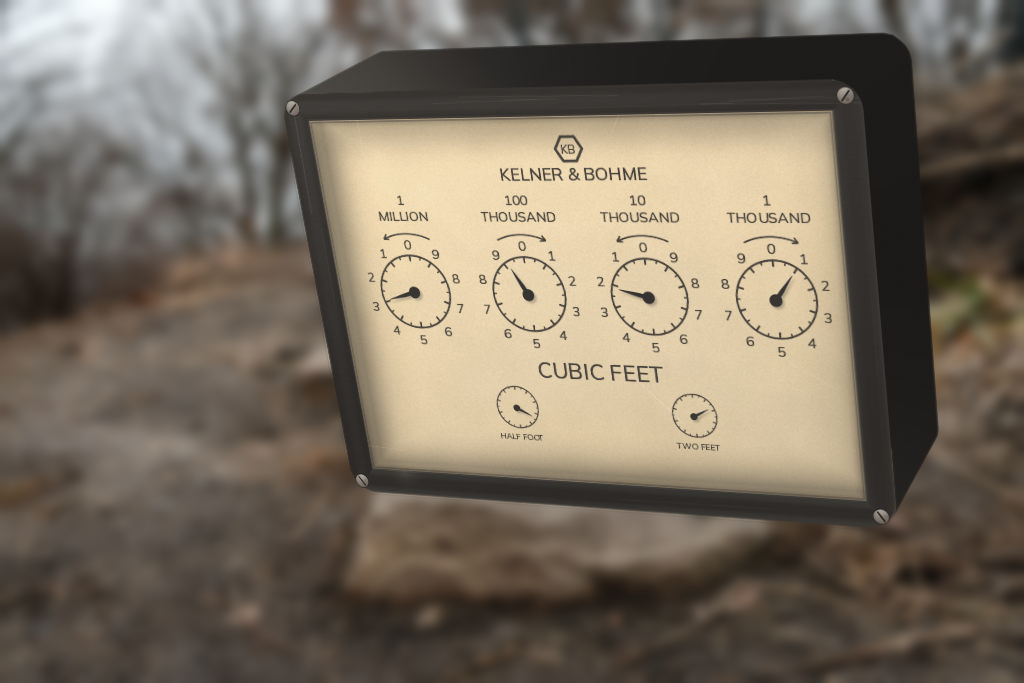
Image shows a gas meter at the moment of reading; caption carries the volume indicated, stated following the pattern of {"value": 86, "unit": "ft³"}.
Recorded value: {"value": 292100, "unit": "ft³"}
